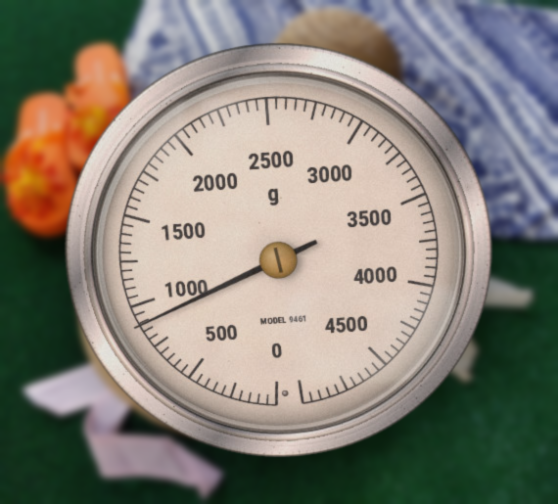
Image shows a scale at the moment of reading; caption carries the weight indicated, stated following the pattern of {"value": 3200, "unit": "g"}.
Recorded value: {"value": 900, "unit": "g"}
